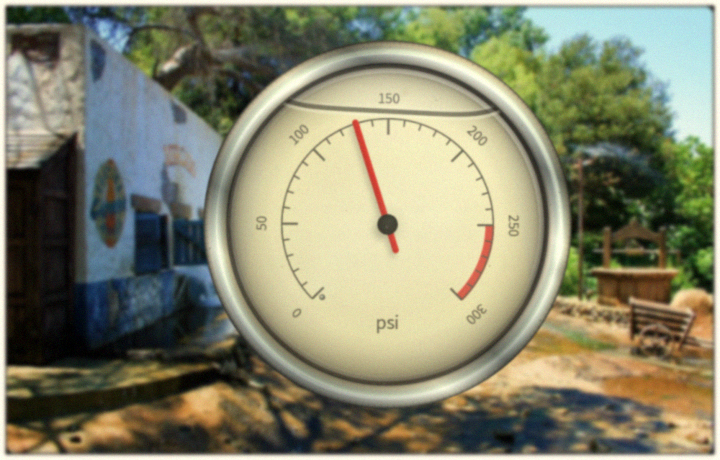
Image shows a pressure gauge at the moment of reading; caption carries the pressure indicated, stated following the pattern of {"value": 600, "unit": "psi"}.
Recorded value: {"value": 130, "unit": "psi"}
